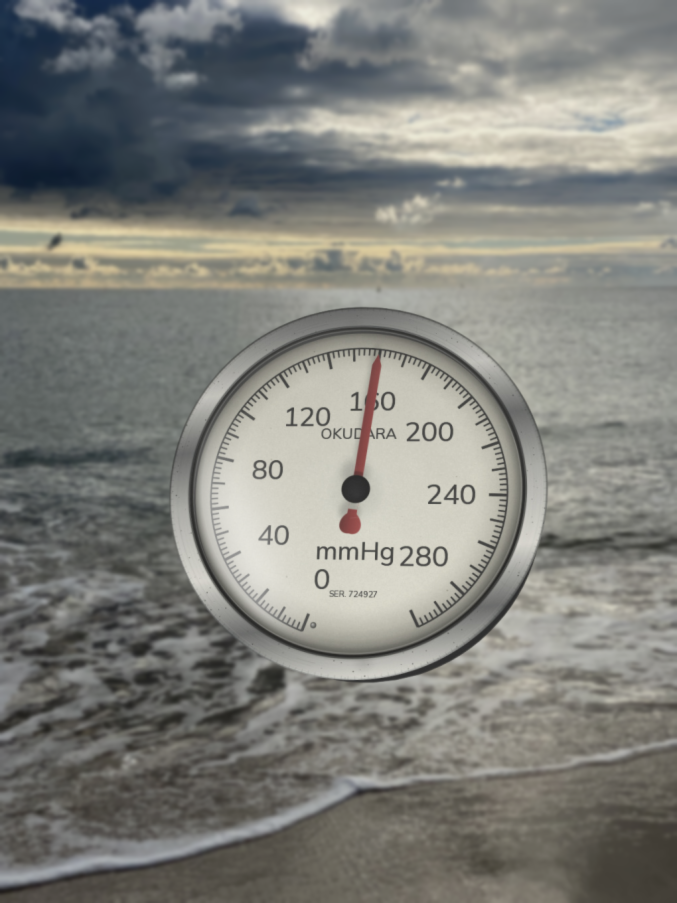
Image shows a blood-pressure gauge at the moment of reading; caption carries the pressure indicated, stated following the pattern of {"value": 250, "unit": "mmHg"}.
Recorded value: {"value": 160, "unit": "mmHg"}
